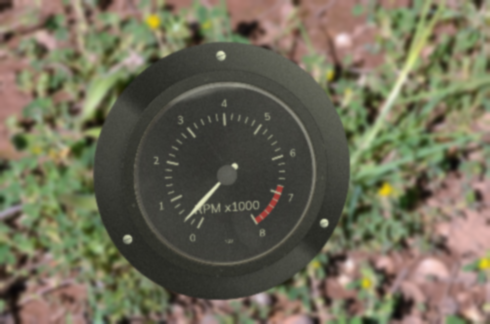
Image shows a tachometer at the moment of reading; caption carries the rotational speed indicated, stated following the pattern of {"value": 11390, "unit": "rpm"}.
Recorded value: {"value": 400, "unit": "rpm"}
